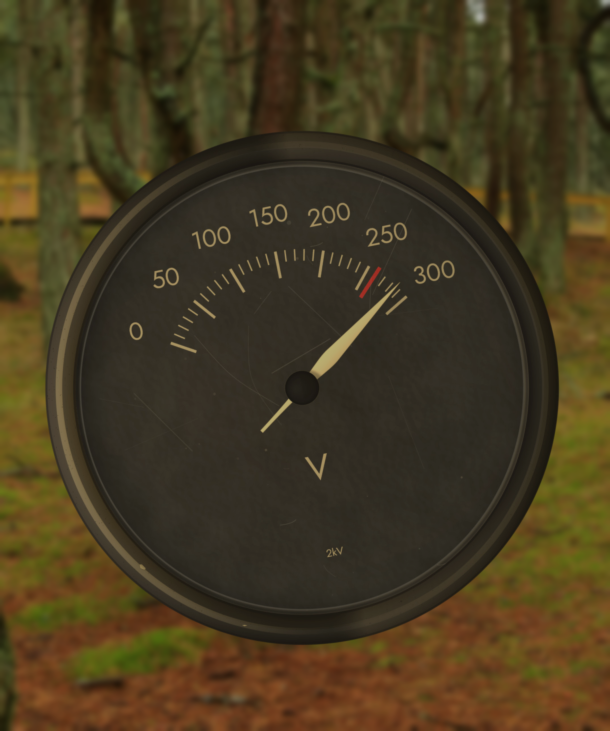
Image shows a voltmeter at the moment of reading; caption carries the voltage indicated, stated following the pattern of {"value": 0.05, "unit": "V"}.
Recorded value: {"value": 285, "unit": "V"}
